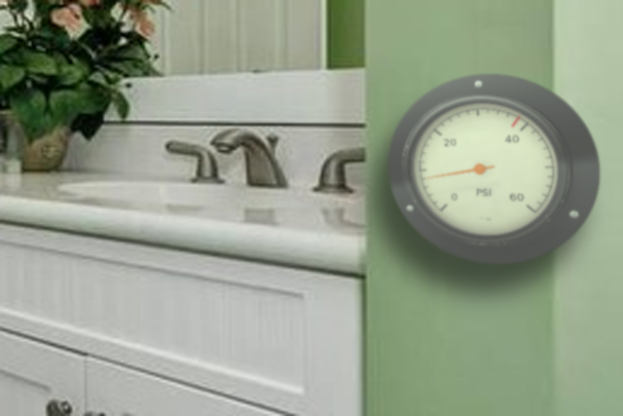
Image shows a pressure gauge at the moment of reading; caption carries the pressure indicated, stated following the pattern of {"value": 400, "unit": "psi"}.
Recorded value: {"value": 8, "unit": "psi"}
